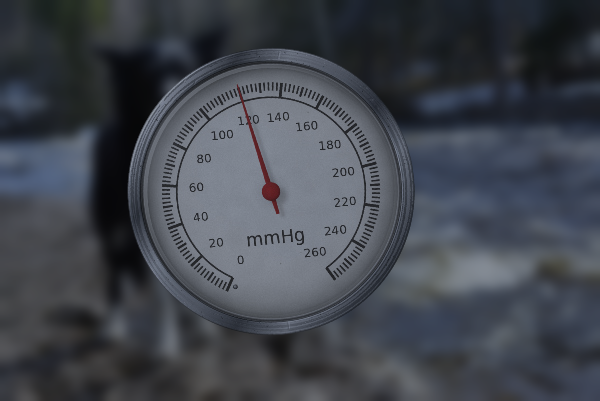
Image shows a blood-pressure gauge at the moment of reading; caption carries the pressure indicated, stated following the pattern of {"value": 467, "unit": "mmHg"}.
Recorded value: {"value": 120, "unit": "mmHg"}
